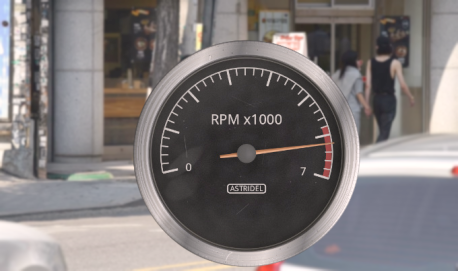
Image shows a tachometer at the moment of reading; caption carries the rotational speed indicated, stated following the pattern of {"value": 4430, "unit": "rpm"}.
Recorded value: {"value": 6200, "unit": "rpm"}
